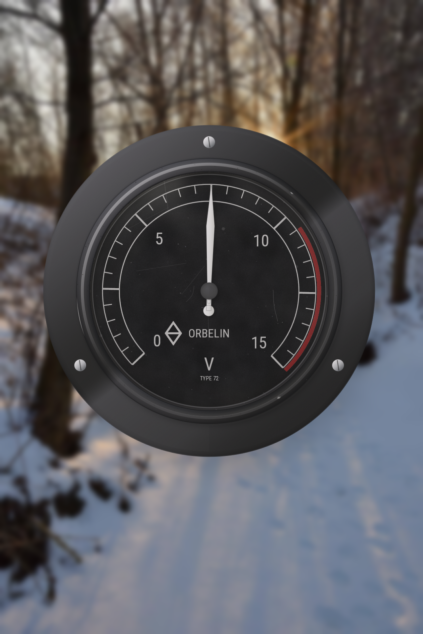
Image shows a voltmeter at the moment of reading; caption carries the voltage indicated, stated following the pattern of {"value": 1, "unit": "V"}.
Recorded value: {"value": 7.5, "unit": "V"}
